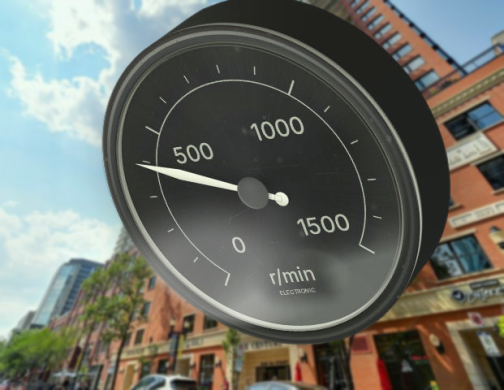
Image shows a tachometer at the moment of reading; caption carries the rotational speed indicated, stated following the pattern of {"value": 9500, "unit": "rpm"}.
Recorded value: {"value": 400, "unit": "rpm"}
